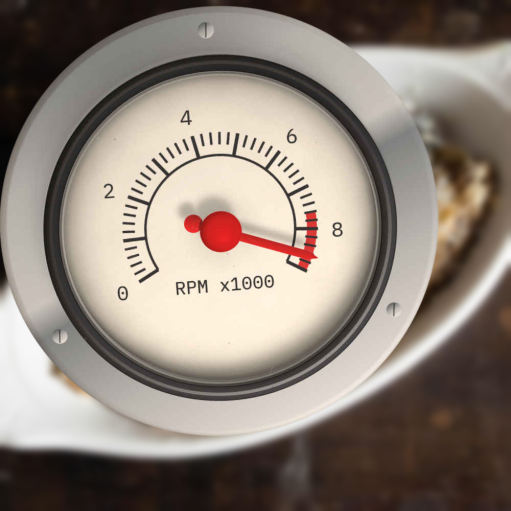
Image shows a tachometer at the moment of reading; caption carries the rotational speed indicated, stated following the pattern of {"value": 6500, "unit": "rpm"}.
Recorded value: {"value": 8600, "unit": "rpm"}
